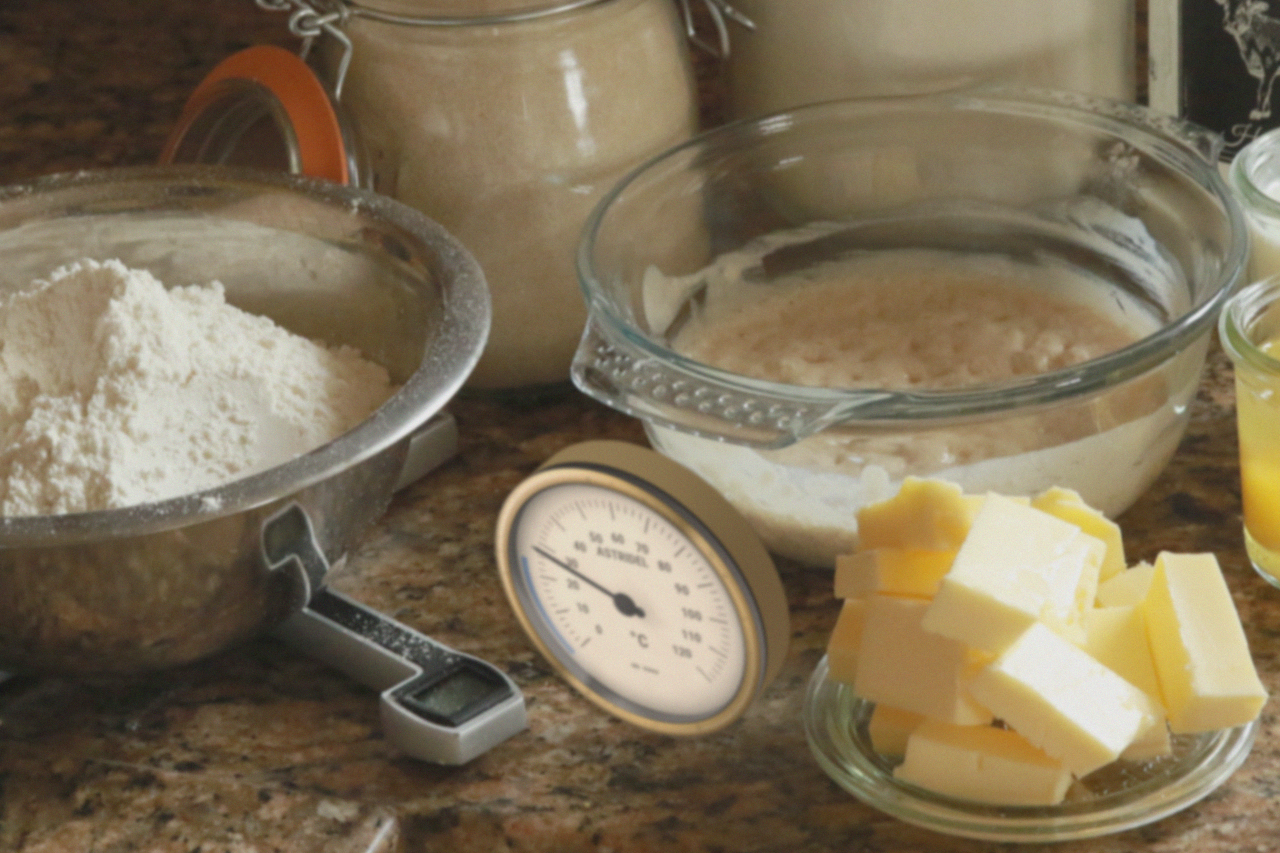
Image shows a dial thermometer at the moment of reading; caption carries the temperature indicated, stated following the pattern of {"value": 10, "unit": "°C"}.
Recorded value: {"value": 30, "unit": "°C"}
